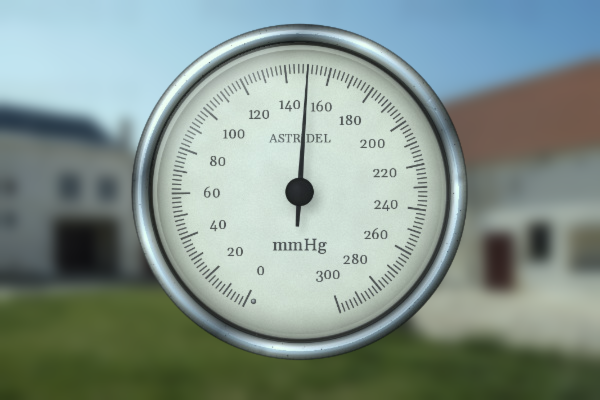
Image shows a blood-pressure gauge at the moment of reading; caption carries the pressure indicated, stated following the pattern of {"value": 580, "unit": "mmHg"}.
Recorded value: {"value": 150, "unit": "mmHg"}
